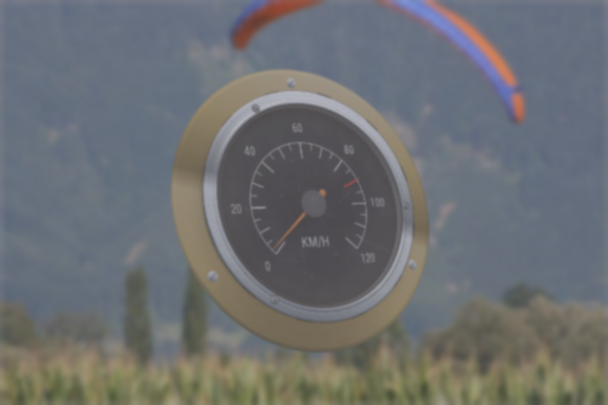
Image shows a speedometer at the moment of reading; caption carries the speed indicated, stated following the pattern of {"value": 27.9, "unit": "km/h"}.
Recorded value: {"value": 2.5, "unit": "km/h"}
